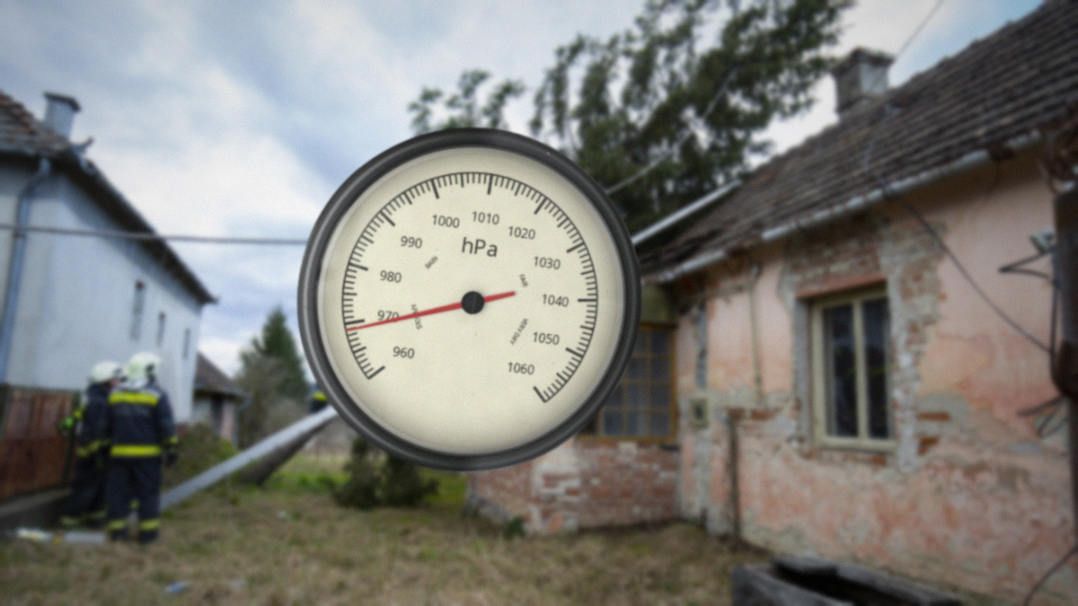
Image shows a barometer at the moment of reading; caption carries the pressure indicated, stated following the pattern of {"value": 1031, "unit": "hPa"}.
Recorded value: {"value": 969, "unit": "hPa"}
